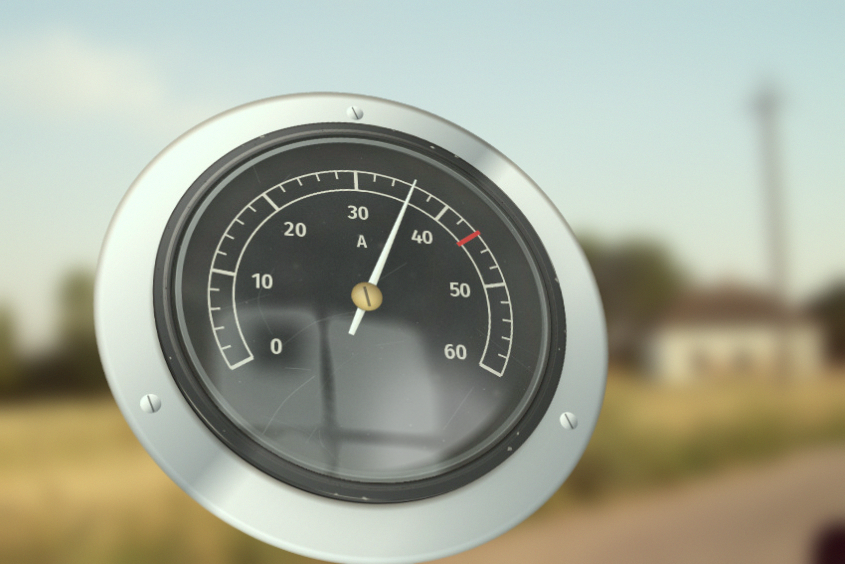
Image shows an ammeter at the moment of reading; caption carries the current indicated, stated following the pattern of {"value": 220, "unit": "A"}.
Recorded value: {"value": 36, "unit": "A"}
